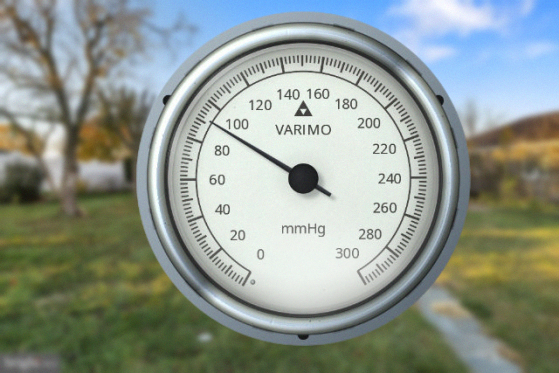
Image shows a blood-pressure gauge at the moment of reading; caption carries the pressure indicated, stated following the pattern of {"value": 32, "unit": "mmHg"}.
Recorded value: {"value": 92, "unit": "mmHg"}
